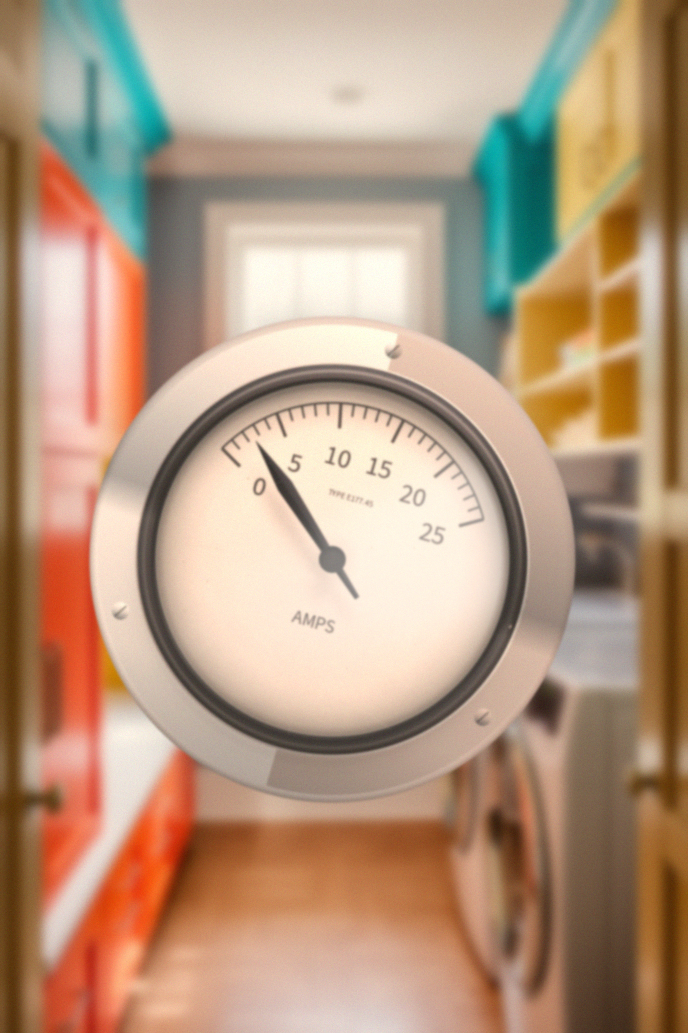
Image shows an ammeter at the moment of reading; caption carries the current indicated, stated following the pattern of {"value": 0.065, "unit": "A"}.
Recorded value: {"value": 2.5, "unit": "A"}
